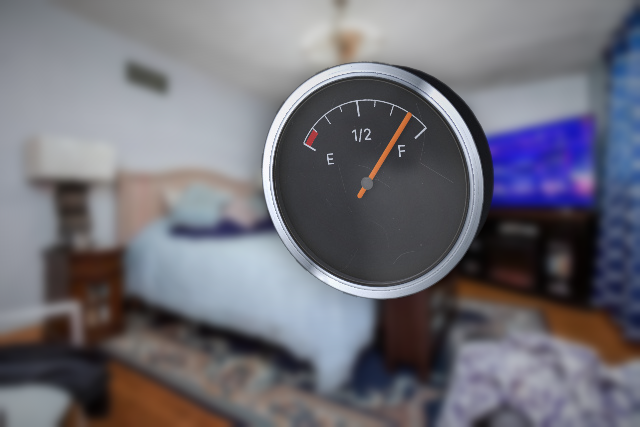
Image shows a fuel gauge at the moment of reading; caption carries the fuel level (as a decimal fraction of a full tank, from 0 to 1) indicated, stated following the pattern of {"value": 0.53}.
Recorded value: {"value": 0.875}
